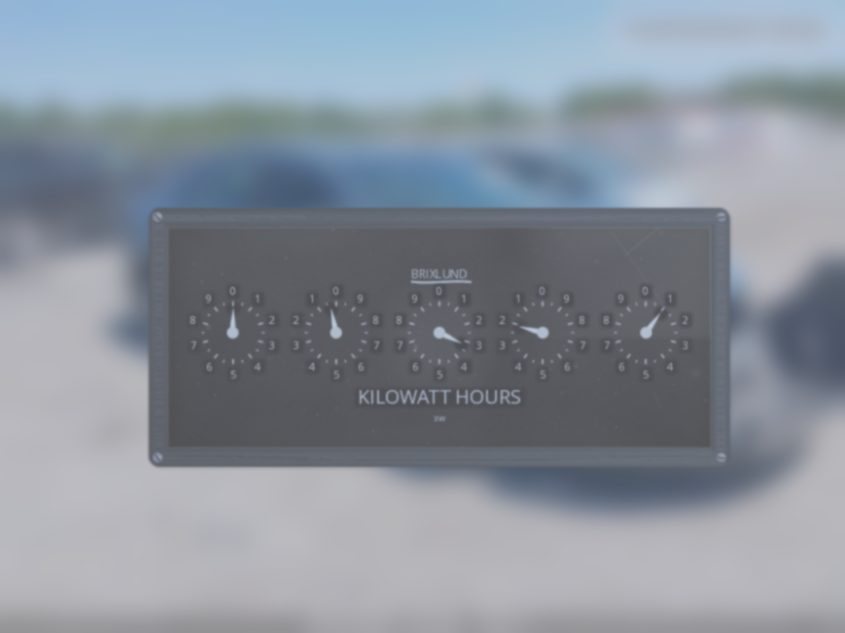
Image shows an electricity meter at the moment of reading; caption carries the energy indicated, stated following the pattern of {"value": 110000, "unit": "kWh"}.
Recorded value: {"value": 321, "unit": "kWh"}
